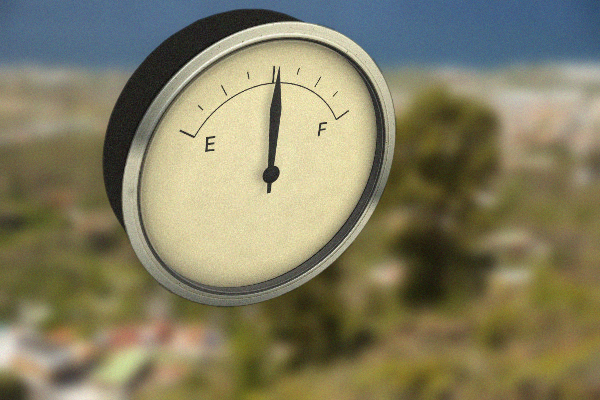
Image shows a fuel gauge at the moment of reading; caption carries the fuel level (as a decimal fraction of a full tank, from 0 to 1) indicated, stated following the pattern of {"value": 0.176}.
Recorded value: {"value": 0.5}
